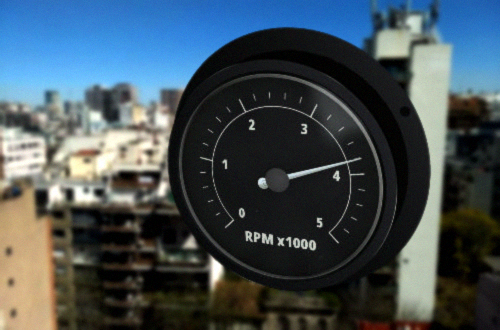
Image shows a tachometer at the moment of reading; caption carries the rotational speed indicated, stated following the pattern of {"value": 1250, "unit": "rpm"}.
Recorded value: {"value": 3800, "unit": "rpm"}
